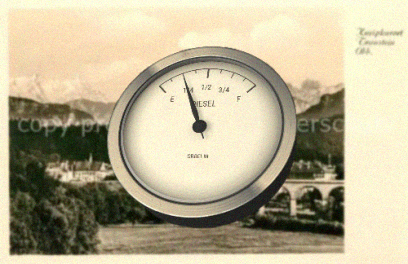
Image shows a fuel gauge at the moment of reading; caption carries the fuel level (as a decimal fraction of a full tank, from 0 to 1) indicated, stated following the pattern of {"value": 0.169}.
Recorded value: {"value": 0.25}
